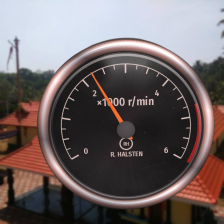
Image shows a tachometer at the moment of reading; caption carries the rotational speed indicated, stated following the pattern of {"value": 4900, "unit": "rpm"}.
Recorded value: {"value": 2250, "unit": "rpm"}
